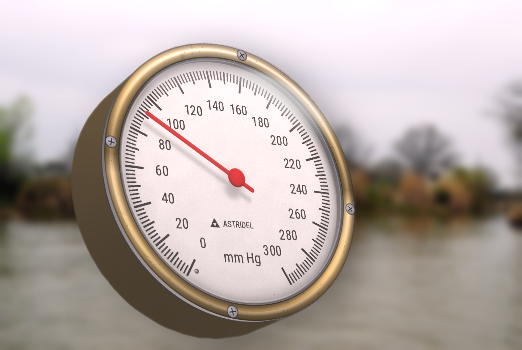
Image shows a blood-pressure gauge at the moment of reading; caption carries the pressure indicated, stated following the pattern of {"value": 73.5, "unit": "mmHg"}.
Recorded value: {"value": 90, "unit": "mmHg"}
